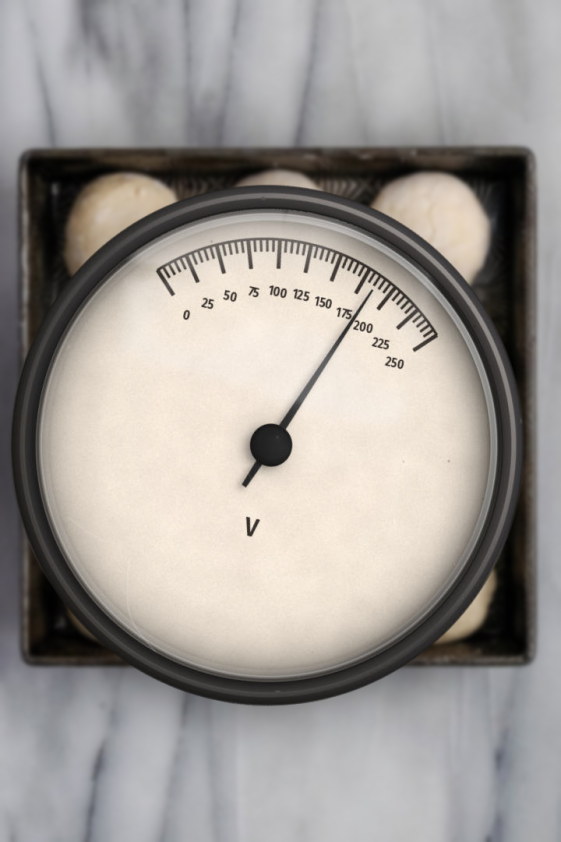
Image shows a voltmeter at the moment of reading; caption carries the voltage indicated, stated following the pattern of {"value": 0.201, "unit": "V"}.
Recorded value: {"value": 185, "unit": "V"}
